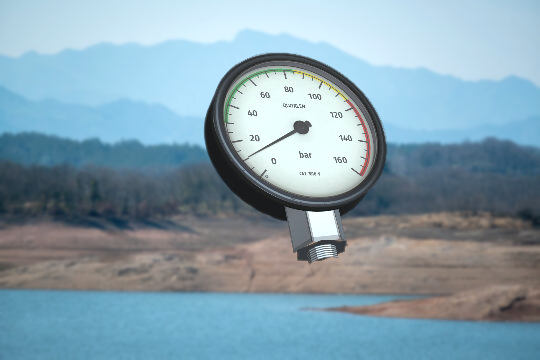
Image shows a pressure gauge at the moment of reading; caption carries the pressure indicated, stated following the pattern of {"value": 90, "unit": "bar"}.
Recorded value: {"value": 10, "unit": "bar"}
